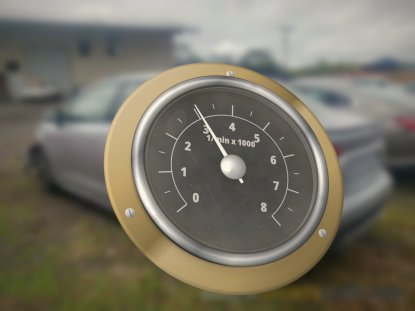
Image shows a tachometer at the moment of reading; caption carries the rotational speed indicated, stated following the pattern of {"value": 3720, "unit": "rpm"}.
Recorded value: {"value": 3000, "unit": "rpm"}
